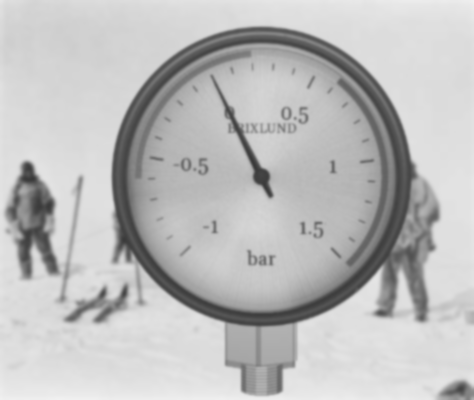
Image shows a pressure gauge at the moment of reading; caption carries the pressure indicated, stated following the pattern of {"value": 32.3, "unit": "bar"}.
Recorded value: {"value": 0, "unit": "bar"}
